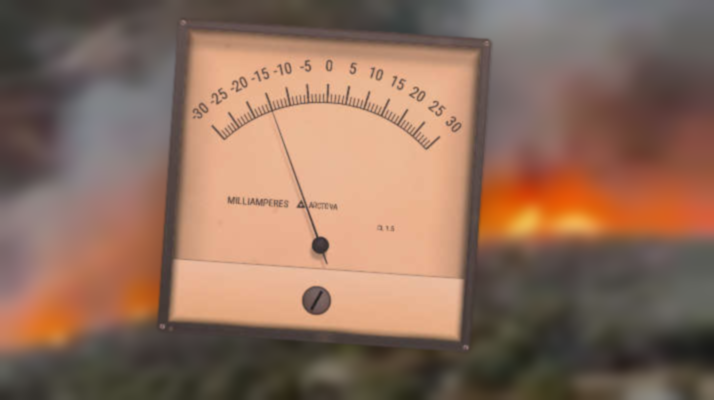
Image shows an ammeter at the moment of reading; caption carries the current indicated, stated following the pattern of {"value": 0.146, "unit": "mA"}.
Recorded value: {"value": -15, "unit": "mA"}
